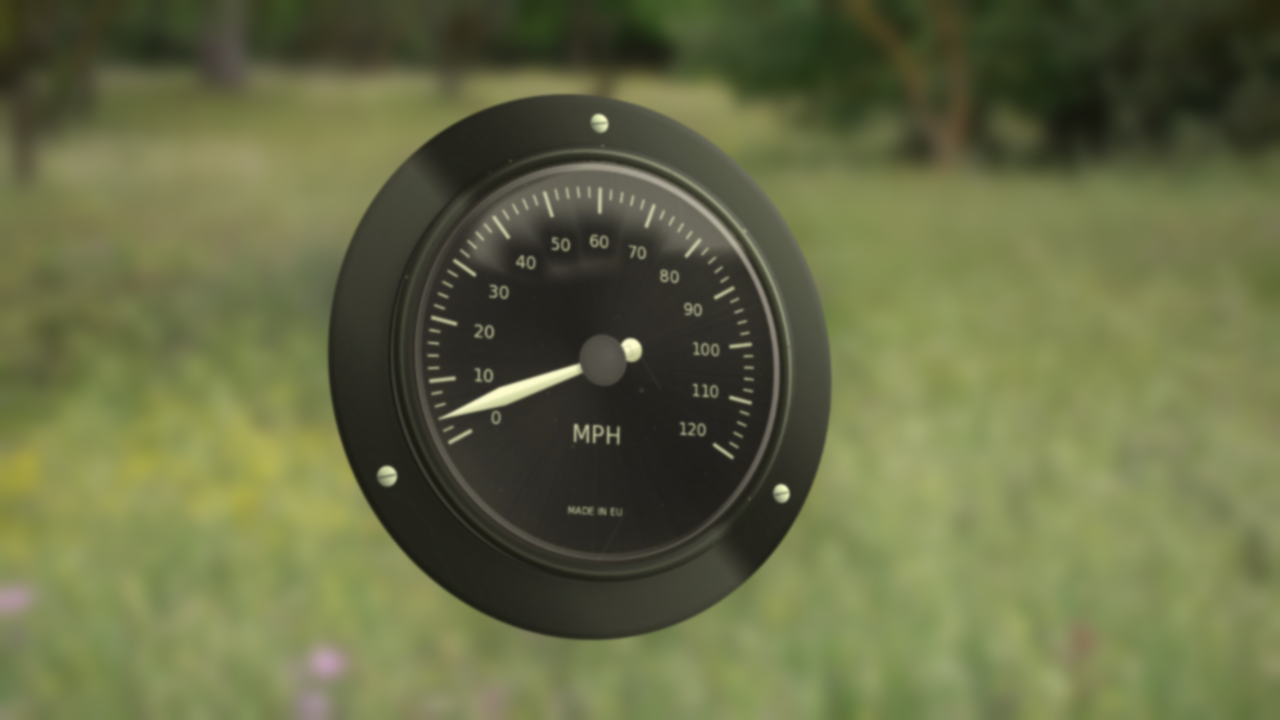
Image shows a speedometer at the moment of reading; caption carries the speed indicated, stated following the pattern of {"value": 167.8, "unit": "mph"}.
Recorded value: {"value": 4, "unit": "mph"}
